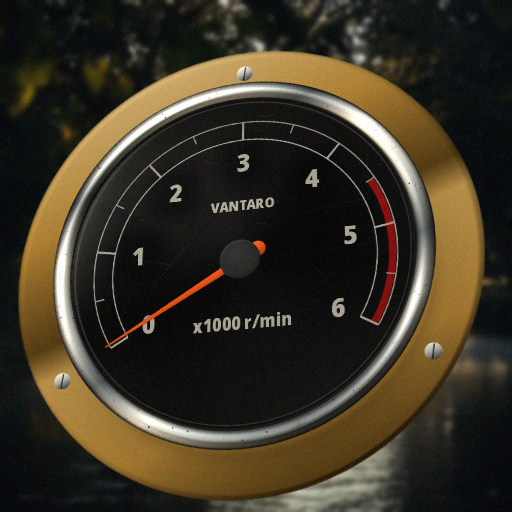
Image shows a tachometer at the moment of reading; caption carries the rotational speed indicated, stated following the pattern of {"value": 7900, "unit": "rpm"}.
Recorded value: {"value": 0, "unit": "rpm"}
